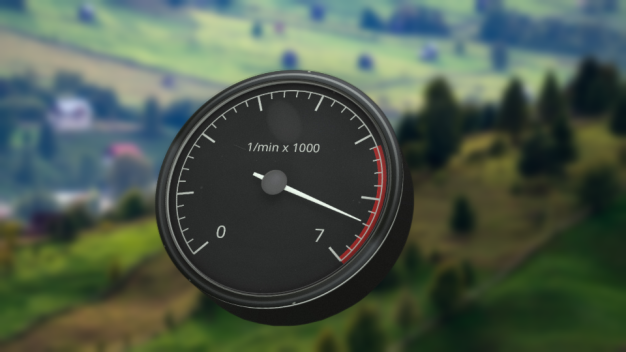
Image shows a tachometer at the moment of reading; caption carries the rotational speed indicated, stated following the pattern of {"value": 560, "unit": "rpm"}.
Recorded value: {"value": 6400, "unit": "rpm"}
